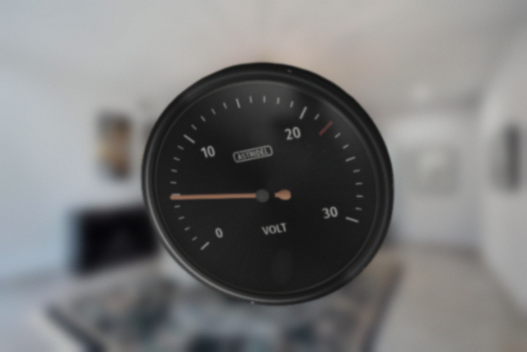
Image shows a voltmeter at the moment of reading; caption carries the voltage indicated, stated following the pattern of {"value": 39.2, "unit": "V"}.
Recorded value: {"value": 5, "unit": "V"}
